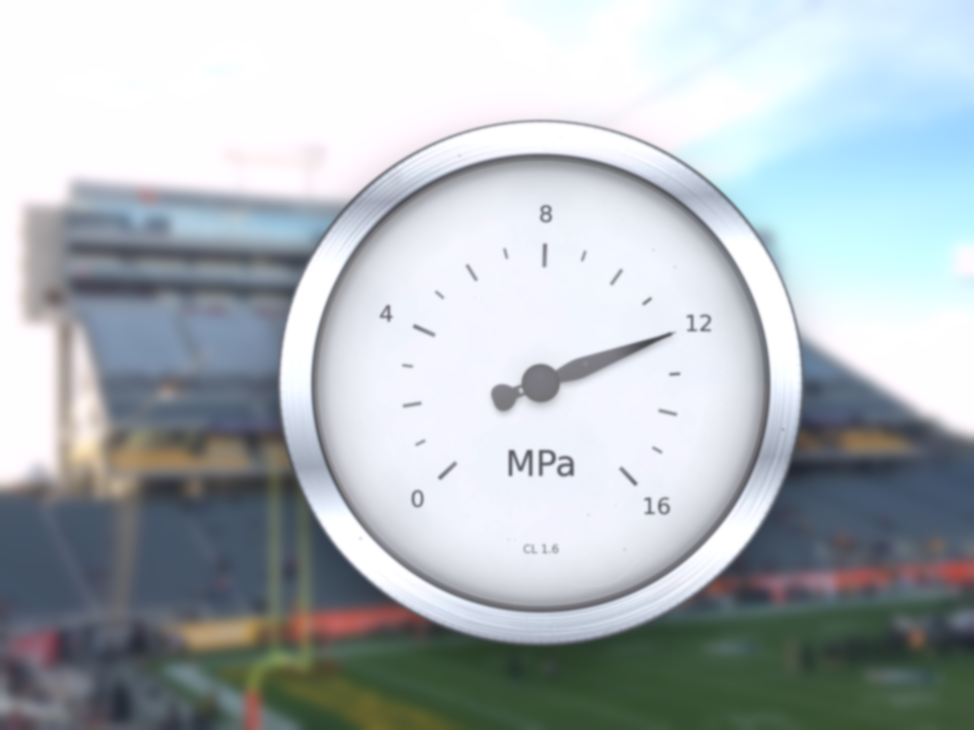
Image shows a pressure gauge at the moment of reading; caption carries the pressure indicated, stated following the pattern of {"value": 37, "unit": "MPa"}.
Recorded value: {"value": 12, "unit": "MPa"}
